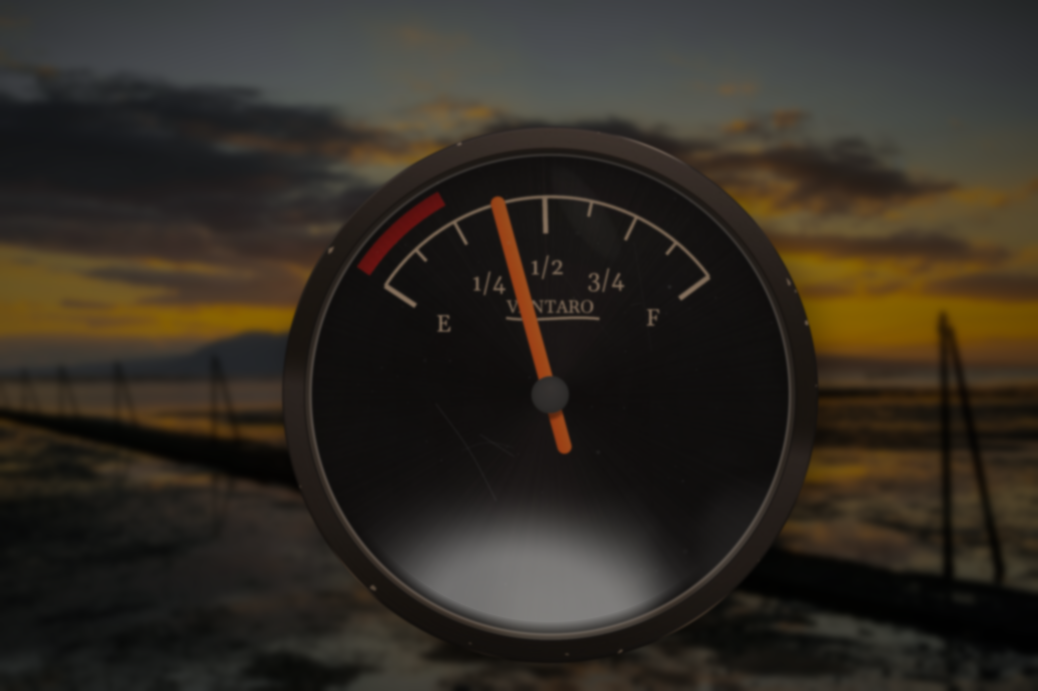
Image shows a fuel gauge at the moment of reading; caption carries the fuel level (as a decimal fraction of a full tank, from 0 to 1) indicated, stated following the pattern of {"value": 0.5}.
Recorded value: {"value": 0.375}
